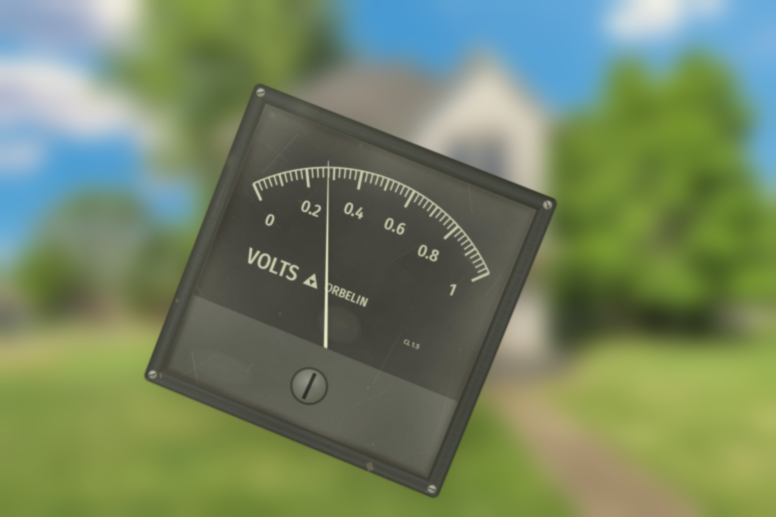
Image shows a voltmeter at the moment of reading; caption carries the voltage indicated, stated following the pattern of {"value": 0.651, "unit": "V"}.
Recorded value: {"value": 0.28, "unit": "V"}
